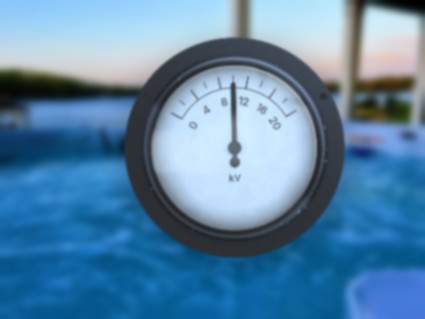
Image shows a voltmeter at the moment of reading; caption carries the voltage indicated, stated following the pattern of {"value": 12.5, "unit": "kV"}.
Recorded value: {"value": 10, "unit": "kV"}
